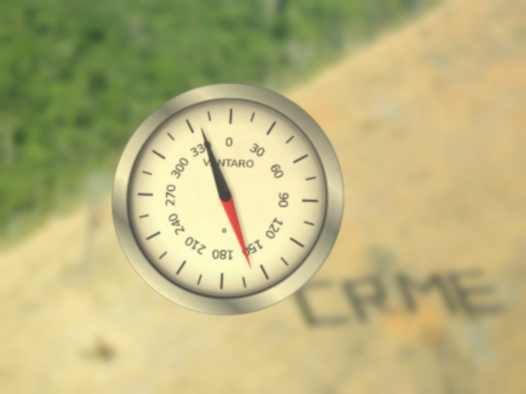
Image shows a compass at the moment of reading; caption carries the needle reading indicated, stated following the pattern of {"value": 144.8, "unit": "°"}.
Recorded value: {"value": 157.5, "unit": "°"}
